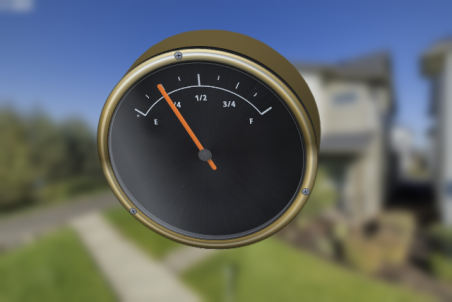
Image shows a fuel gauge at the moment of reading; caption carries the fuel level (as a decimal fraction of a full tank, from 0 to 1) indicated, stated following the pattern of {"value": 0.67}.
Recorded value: {"value": 0.25}
